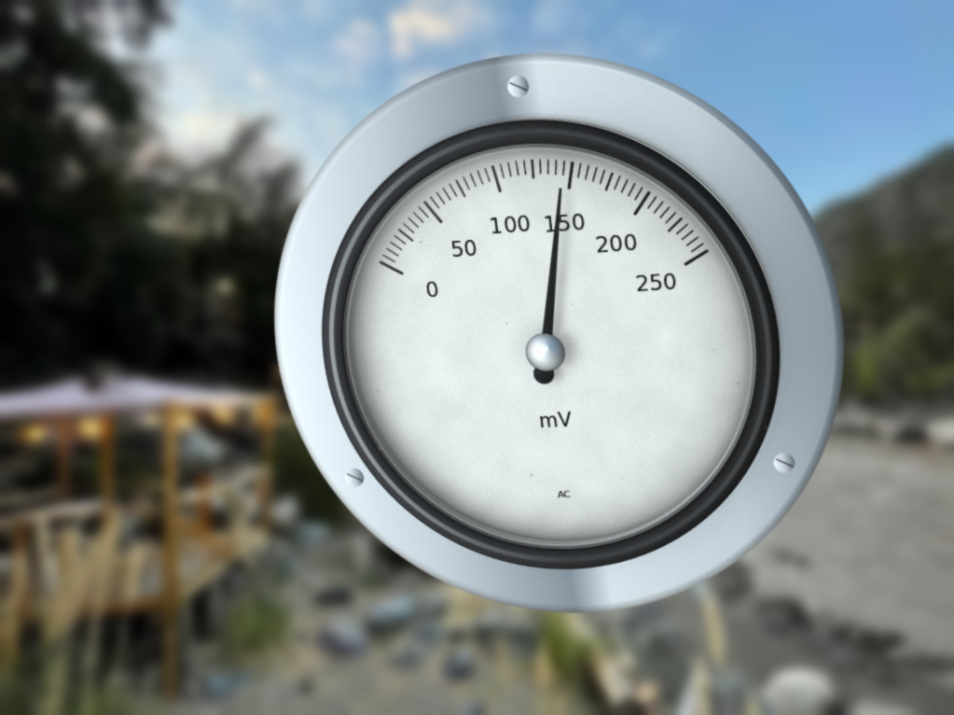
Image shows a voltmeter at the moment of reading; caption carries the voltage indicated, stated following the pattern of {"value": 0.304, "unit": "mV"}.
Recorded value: {"value": 145, "unit": "mV"}
